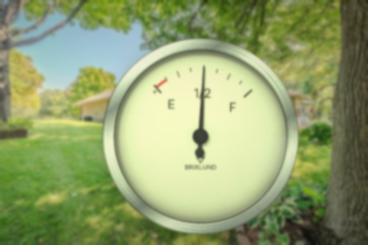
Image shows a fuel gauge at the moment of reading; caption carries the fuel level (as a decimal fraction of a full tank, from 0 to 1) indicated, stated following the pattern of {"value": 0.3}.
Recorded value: {"value": 0.5}
